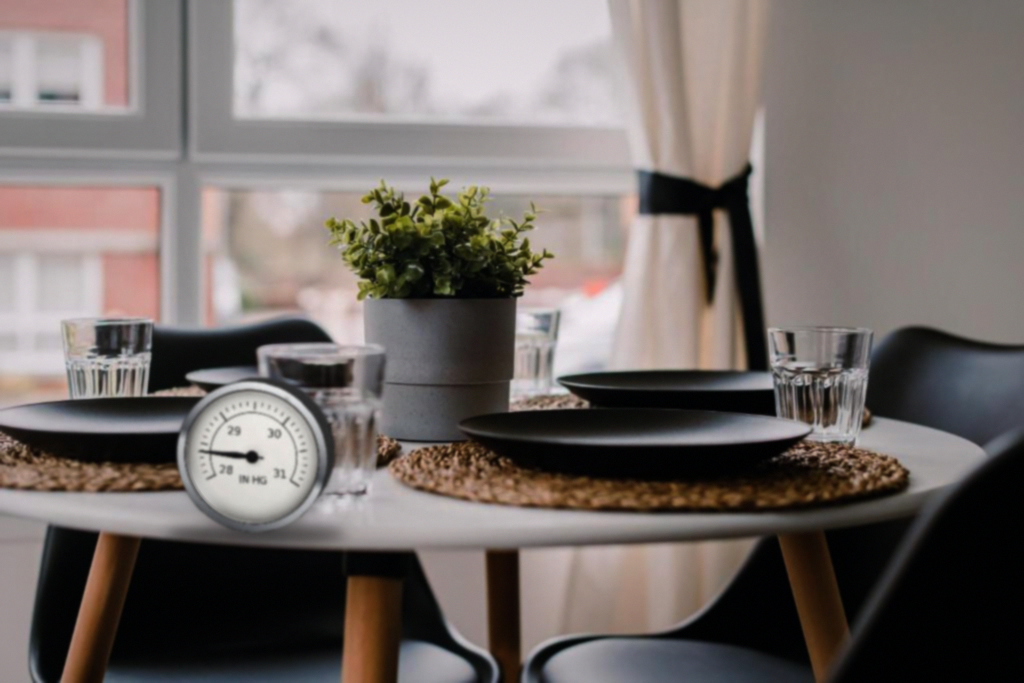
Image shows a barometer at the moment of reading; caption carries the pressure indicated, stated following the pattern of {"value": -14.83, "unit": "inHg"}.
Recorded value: {"value": 28.4, "unit": "inHg"}
